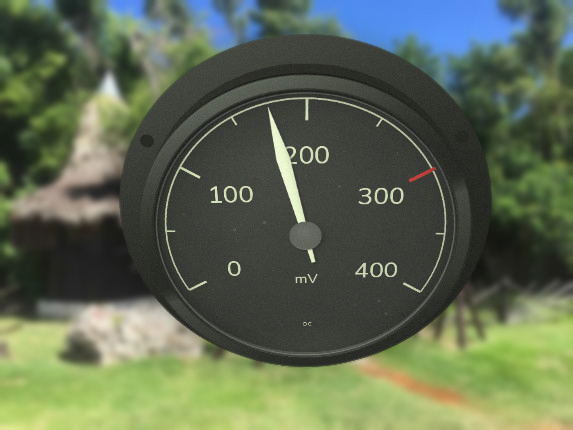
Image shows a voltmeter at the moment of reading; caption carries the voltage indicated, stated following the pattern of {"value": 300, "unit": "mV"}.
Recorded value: {"value": 175, "unit": "mV"}
